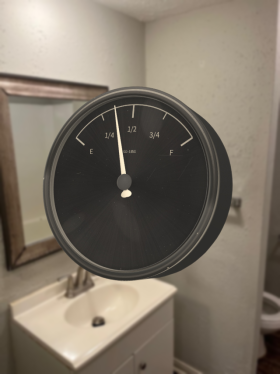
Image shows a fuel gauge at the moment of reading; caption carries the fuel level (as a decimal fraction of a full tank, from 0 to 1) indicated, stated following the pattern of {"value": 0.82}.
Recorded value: {"value": 0.375}
